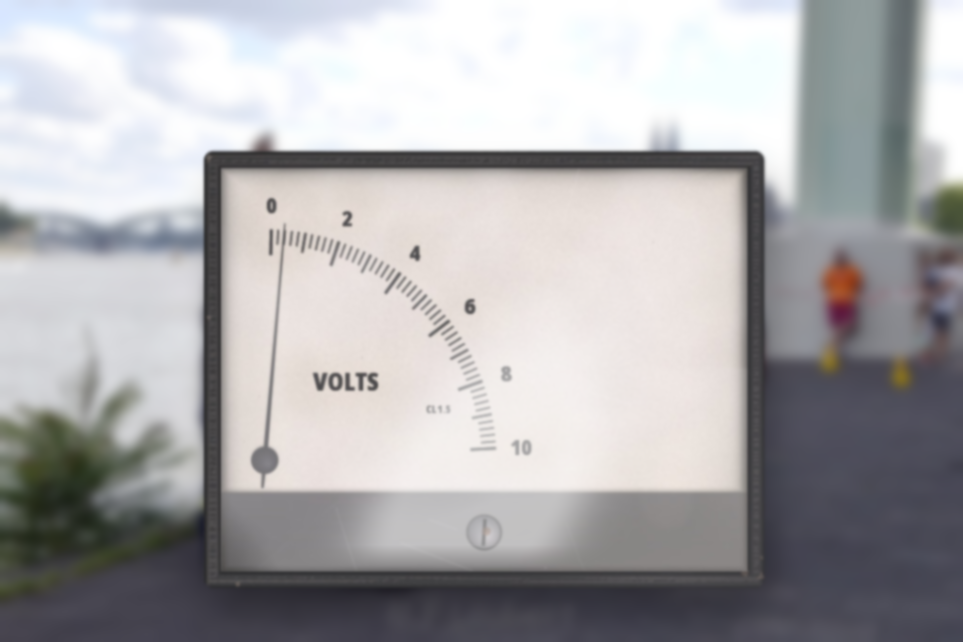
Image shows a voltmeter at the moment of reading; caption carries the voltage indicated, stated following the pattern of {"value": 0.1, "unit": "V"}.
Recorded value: {"value": 0.4, "unit": "V"}
